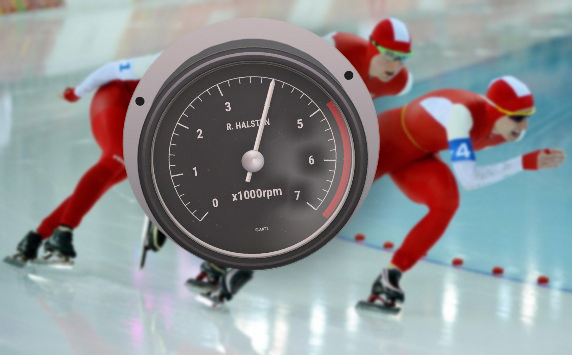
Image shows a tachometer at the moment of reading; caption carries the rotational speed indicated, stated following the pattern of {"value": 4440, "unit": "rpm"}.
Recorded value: {"value": 4000, "unit": "rpm"}
